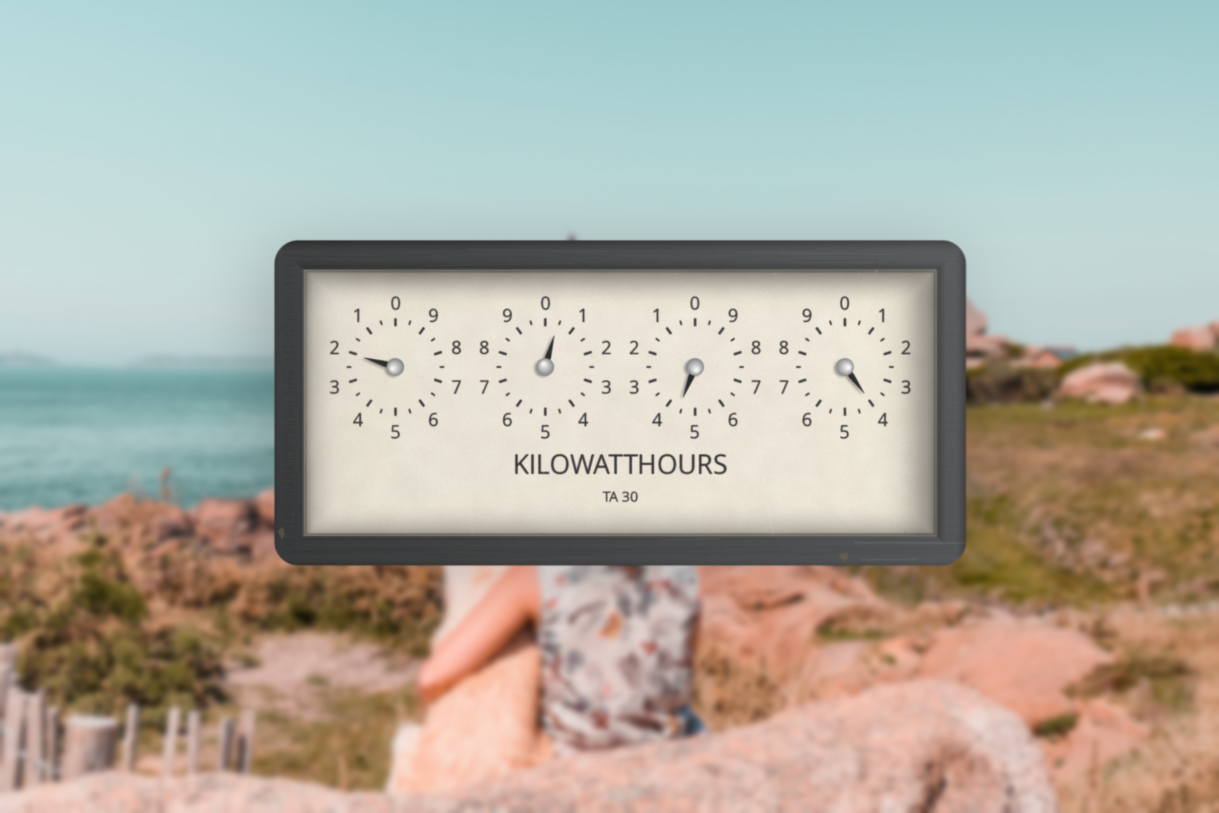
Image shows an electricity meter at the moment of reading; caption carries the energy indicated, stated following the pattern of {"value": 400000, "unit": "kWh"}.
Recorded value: {"value": 2044, "unit": "kWh"}
